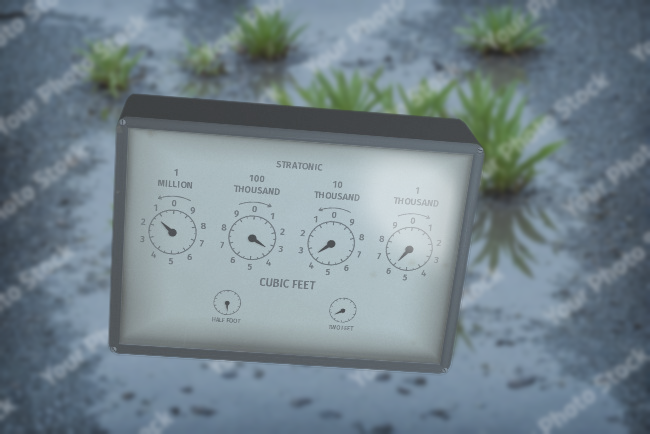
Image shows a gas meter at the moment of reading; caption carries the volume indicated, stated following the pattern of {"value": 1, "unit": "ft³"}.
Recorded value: {"value": 133600, "unit": "ft³"}
